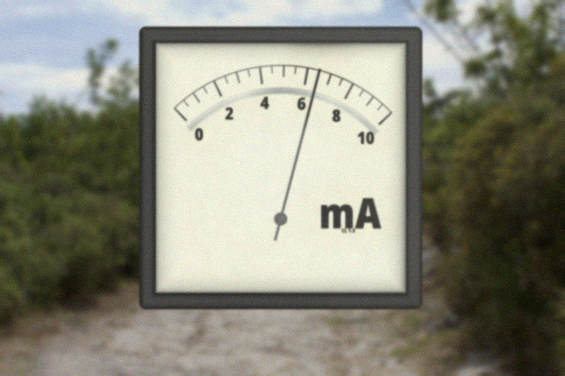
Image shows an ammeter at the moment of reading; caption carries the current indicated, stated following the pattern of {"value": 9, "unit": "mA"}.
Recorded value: {"value": 6.5, "unit": "mA"}
